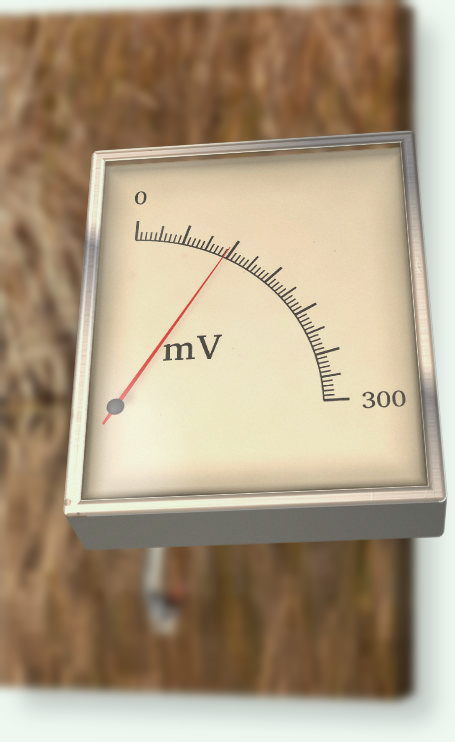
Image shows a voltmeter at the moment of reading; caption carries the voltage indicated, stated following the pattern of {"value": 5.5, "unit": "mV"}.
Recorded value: {"value": 100, "unit": "mV"}
